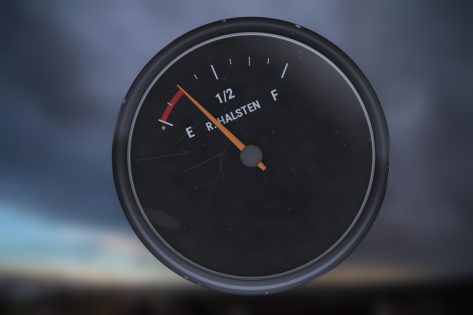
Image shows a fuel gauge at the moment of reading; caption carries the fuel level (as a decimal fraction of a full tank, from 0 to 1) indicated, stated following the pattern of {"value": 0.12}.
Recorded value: {"value": 0.25}
